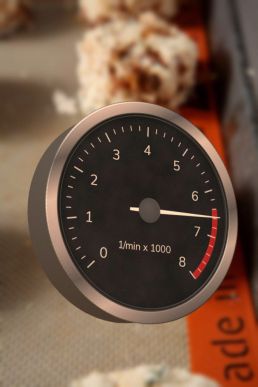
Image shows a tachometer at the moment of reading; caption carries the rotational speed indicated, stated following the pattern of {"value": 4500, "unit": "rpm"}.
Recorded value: {"value": 6600, "unit": "rpm"}
